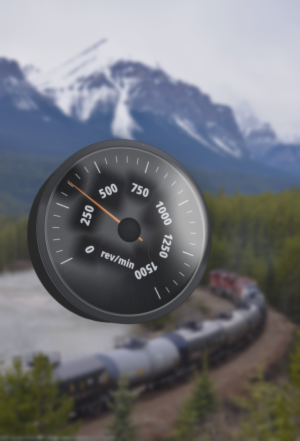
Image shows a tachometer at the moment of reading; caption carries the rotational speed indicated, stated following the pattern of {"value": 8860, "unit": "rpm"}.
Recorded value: {"value": 350, "unit": "rpm"}
